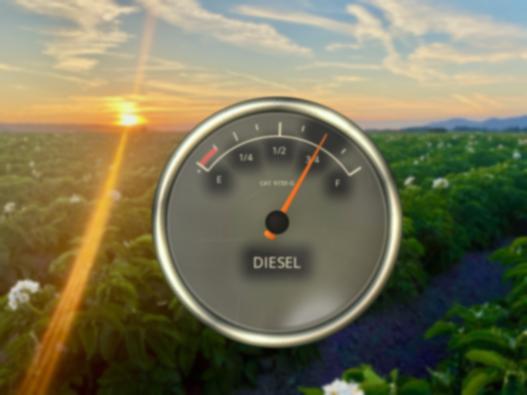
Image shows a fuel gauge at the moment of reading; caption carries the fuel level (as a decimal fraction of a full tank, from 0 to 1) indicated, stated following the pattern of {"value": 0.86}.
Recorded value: {"value": 0.75}
